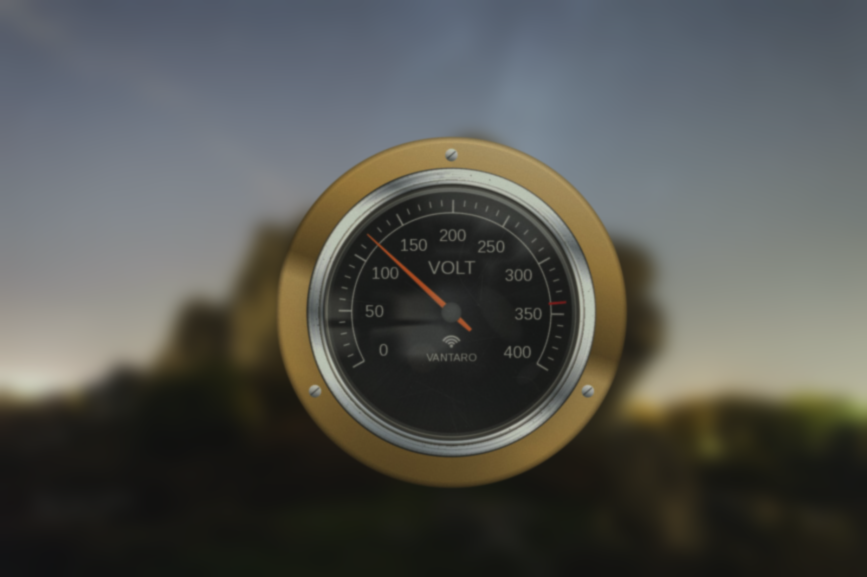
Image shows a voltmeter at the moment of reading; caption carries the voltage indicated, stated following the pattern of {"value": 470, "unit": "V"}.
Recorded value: {"value": 120, "unit": "V"}
